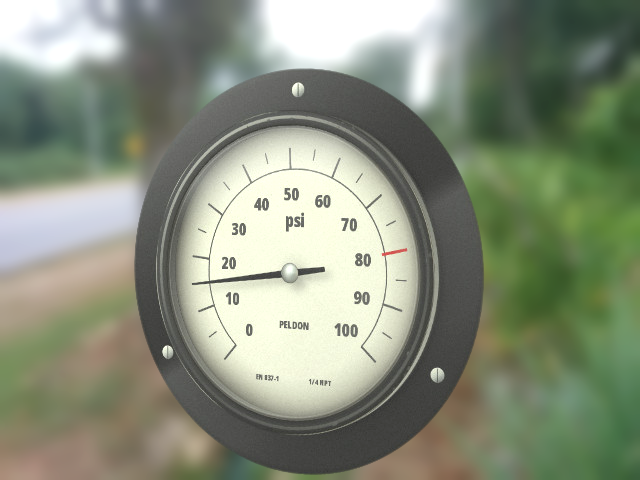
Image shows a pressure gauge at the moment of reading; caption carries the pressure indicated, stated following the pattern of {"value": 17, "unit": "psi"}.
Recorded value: {"value": 15, "unit": "psi"}
